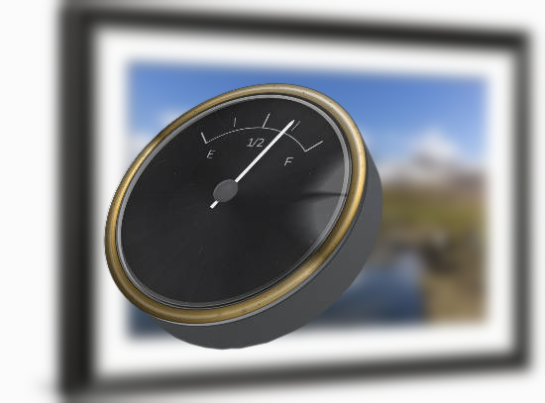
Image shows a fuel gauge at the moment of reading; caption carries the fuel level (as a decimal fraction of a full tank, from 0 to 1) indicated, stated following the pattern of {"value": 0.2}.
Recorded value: {"value": 0.75}
